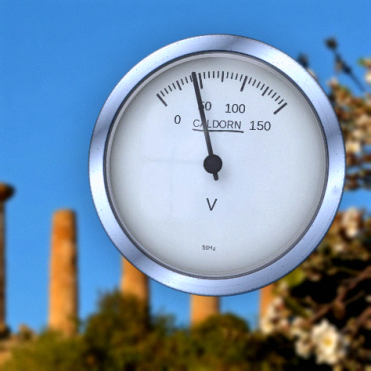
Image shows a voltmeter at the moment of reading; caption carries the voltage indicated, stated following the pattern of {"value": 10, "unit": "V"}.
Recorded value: {"value": 45, "unit": "V"}
